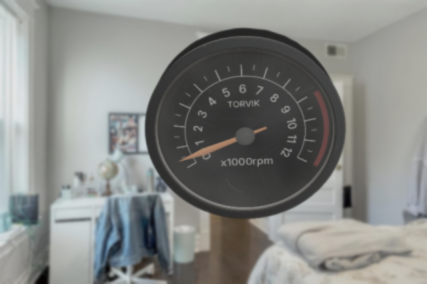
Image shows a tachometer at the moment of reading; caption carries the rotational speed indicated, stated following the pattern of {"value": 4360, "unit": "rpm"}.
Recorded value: {"value": 500, "unit": "rpm"}
